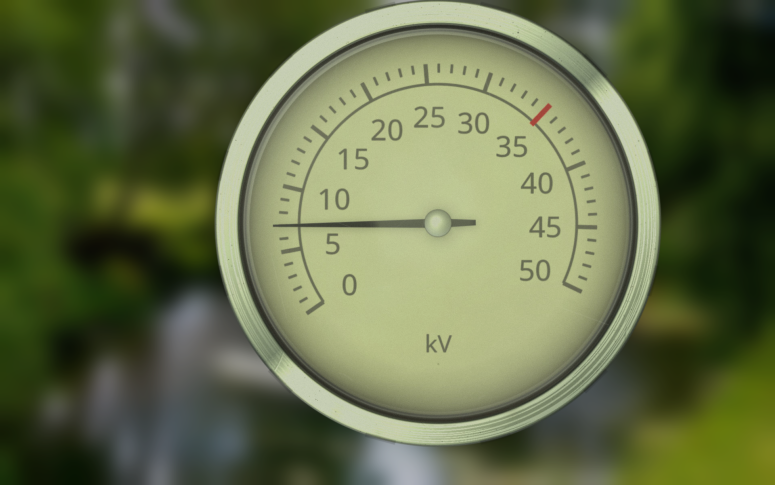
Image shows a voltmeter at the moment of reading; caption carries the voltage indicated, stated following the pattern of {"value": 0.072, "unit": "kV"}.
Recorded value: {"value": 7, "unit": "kV"}
